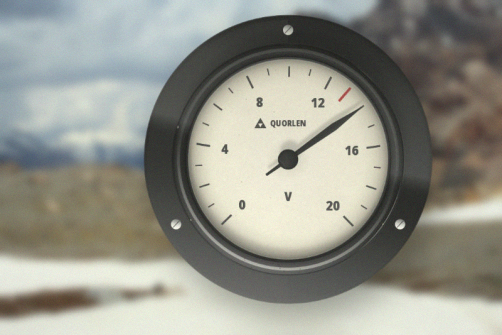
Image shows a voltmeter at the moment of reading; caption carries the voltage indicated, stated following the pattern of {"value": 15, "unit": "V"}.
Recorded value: {"value": 14, "unit": "V"}
